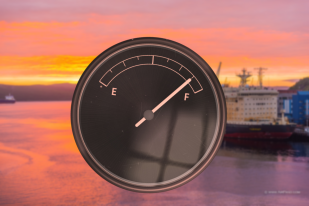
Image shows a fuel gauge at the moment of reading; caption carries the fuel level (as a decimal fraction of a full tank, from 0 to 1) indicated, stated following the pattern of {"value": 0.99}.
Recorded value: {"value": 0.875}
